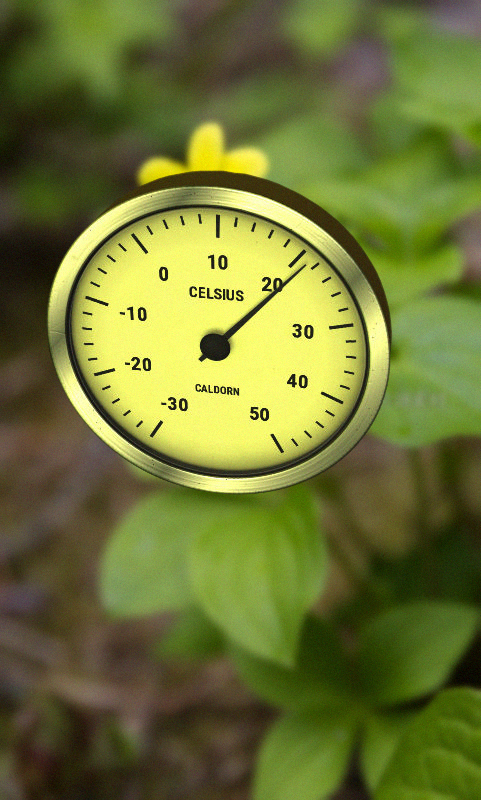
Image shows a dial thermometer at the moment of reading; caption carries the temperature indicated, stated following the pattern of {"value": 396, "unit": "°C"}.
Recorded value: {"value": 21, "unit": "°C"}
